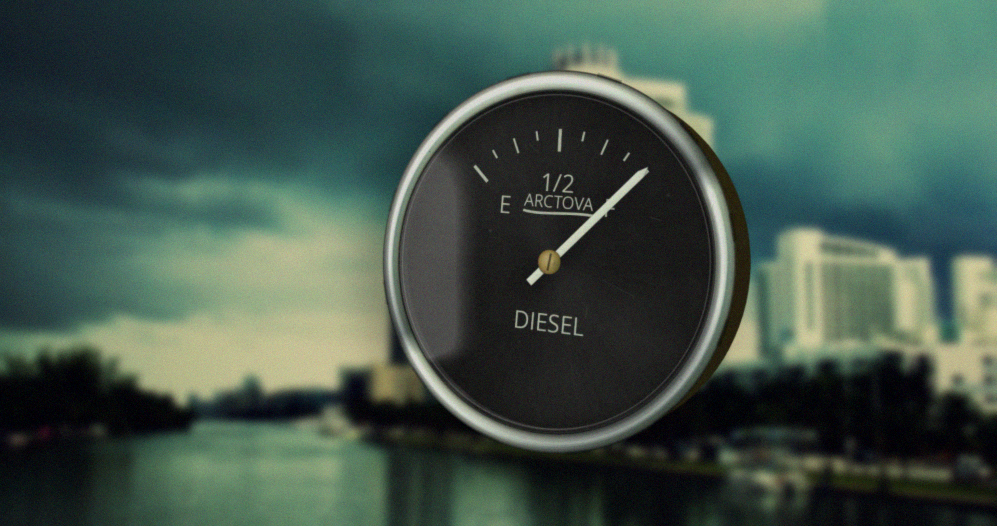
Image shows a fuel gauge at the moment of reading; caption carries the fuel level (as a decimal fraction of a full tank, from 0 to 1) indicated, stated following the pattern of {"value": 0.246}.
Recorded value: {"value": 1}
